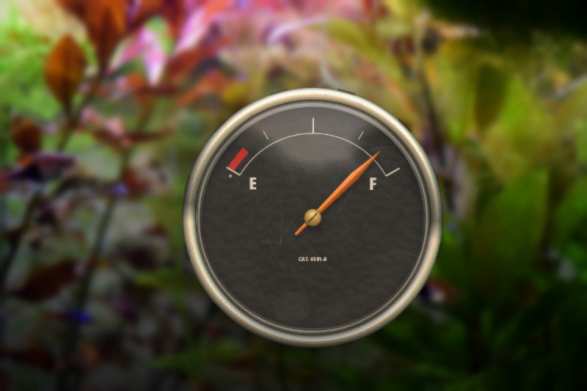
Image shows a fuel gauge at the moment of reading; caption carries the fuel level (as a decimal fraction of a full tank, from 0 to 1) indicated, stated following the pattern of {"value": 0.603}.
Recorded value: {"value": 0.875}
